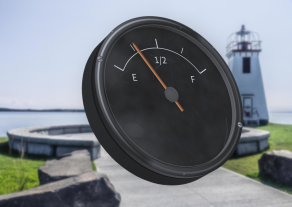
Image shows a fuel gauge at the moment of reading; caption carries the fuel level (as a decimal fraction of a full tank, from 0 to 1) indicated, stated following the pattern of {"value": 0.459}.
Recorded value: {"value": 0.25}
